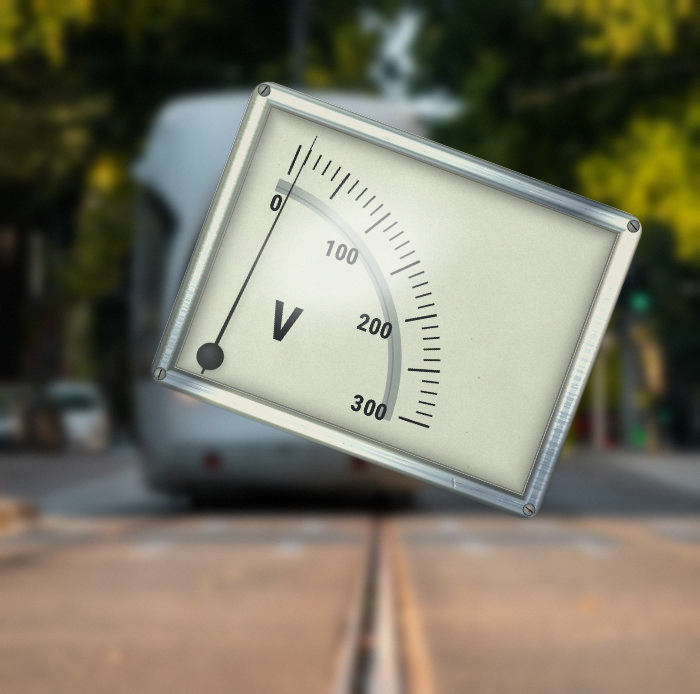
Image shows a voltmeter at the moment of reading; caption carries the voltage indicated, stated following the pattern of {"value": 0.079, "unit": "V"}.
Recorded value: {"value": 10, "unit": "V"}
